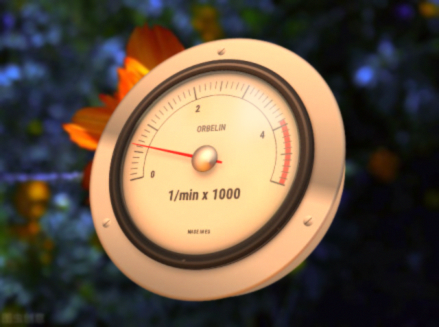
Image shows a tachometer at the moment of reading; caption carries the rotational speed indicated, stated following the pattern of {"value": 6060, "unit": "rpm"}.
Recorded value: {"value": 600, "unit": "rpm"}
